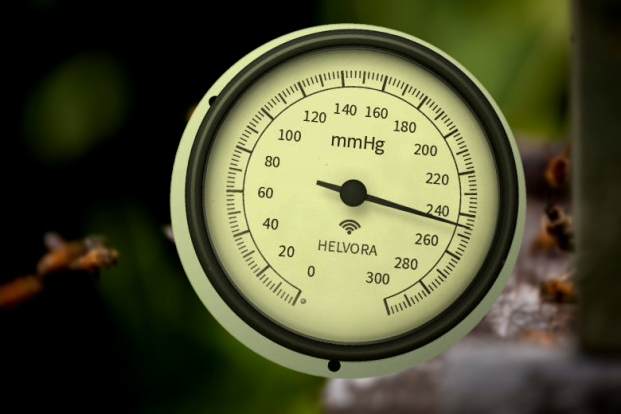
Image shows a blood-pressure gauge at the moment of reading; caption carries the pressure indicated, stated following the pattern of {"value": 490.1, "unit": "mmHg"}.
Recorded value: {"value": 246, "unit": "mmHg"}
